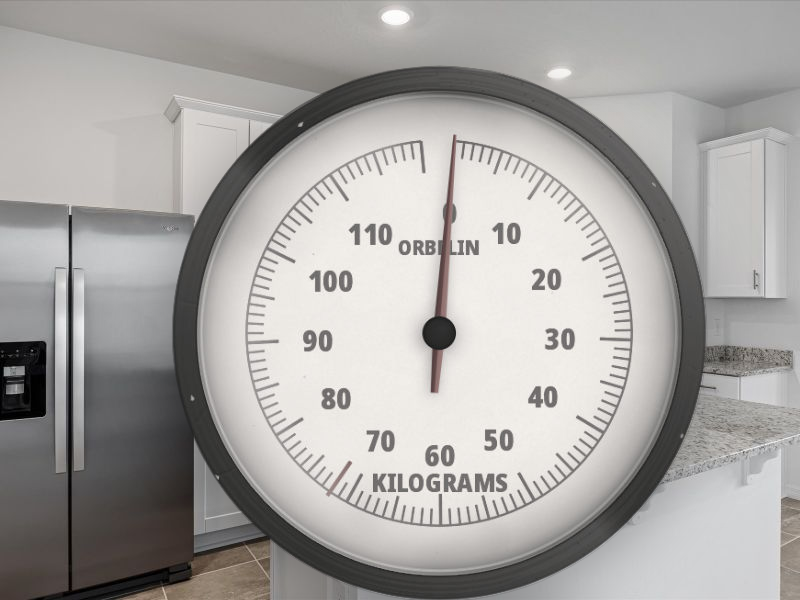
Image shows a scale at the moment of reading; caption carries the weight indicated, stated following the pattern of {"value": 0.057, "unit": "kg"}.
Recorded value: {"value": 0, "unit": "kg"}
